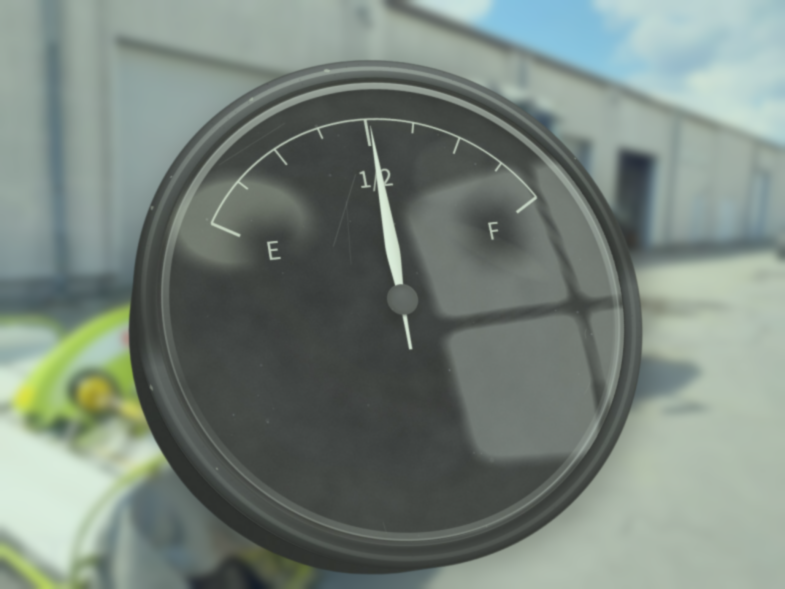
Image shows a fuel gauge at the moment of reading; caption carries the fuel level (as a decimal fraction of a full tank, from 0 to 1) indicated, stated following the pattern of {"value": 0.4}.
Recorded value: {"value": 0.5}
